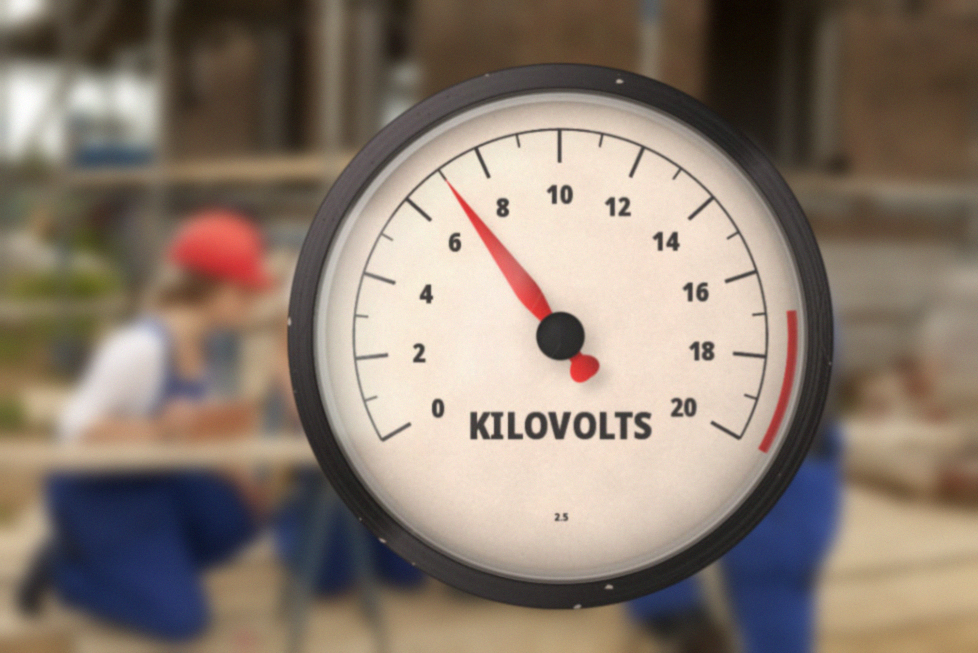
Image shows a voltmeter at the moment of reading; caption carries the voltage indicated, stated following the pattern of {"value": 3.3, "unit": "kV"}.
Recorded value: {"value": 7, "unit": "kV"}
